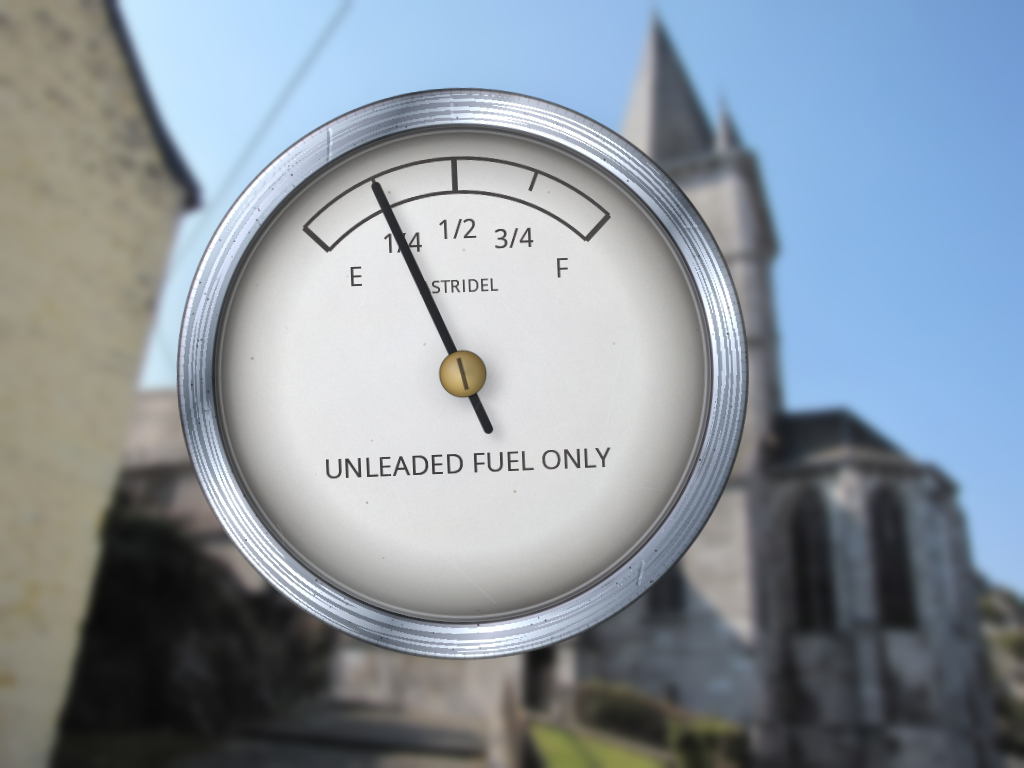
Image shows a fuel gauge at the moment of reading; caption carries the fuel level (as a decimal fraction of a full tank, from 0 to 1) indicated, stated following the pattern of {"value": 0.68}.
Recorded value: {"value": 0.25}
